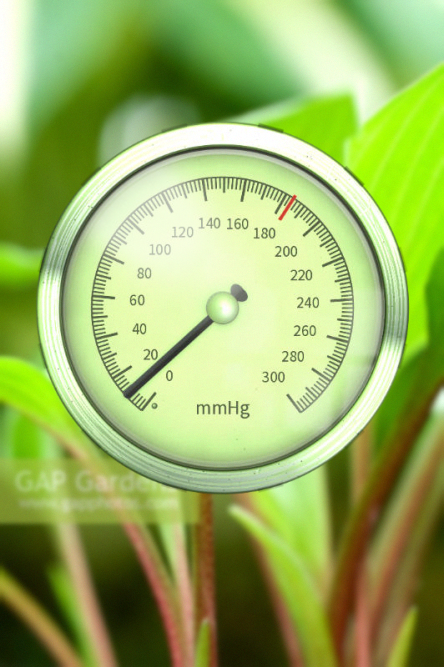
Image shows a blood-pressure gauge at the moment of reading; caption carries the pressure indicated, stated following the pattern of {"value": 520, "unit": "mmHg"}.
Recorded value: {"value": 10, "unit": "mmHg"}
